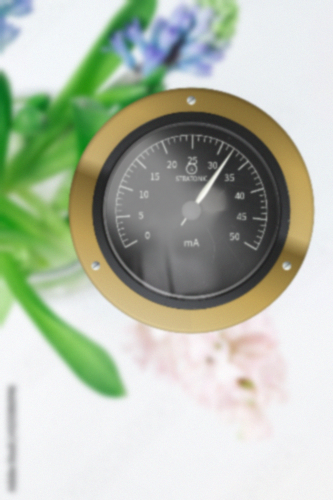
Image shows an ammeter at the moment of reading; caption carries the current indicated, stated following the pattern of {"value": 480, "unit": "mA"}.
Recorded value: {"value": 32, "unit": "mA"}
